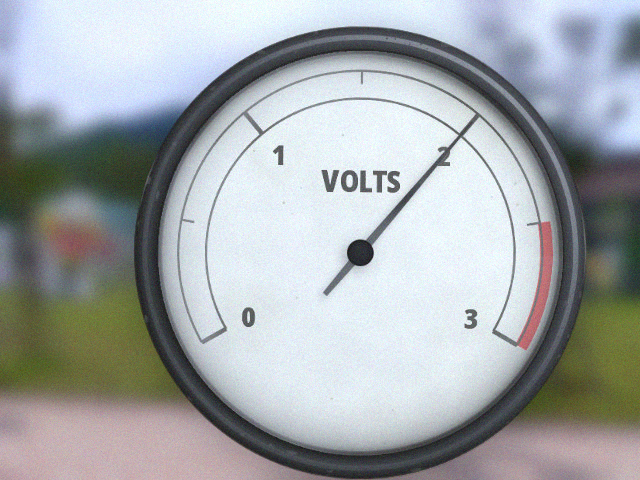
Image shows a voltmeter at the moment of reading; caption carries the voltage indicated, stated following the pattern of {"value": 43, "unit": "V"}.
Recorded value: {"value": 2, "unit": "V"}
